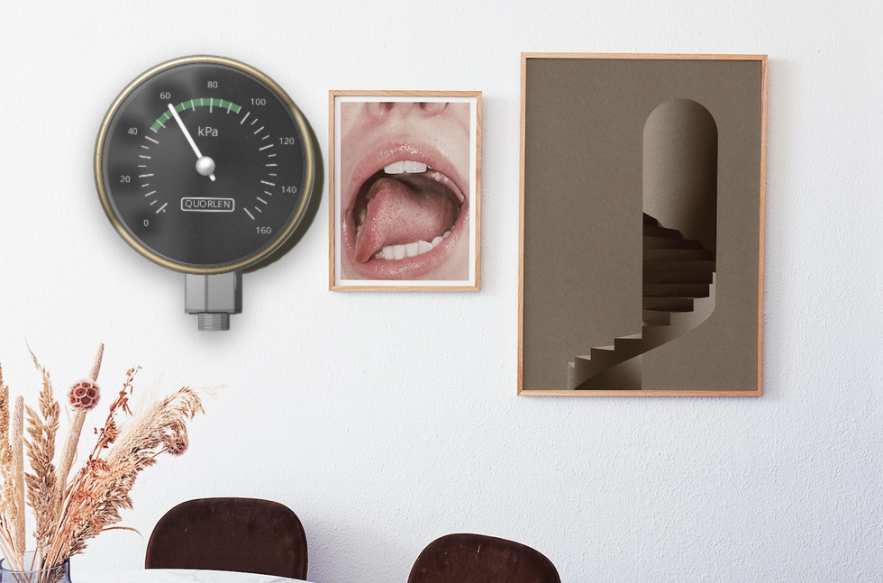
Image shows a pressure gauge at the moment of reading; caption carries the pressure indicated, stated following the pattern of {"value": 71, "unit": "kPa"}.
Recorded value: {"value": 60, "unit": "kPa"}
